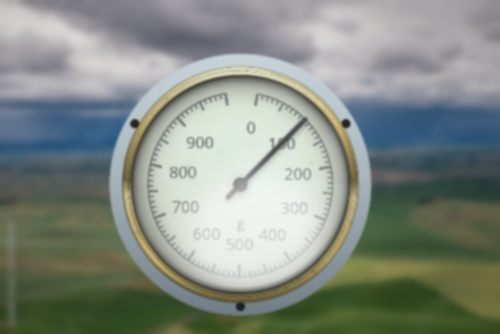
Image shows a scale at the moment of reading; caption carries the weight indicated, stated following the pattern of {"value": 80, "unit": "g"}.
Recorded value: {"value": 100, "unit": "g"}
